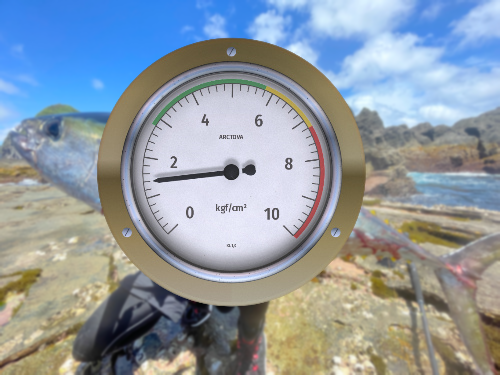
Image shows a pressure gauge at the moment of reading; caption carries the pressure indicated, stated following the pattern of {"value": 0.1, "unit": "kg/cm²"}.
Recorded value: {"value": 1.4, "unit": "kg/cm²"}
